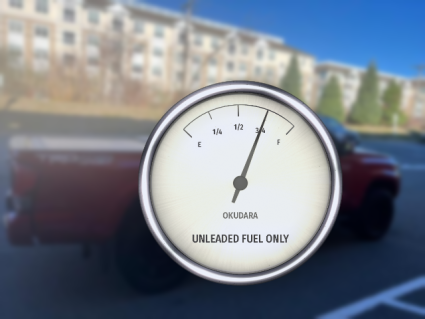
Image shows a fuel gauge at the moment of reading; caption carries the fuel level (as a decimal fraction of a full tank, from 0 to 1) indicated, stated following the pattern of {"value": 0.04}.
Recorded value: {"value": 0.75}
